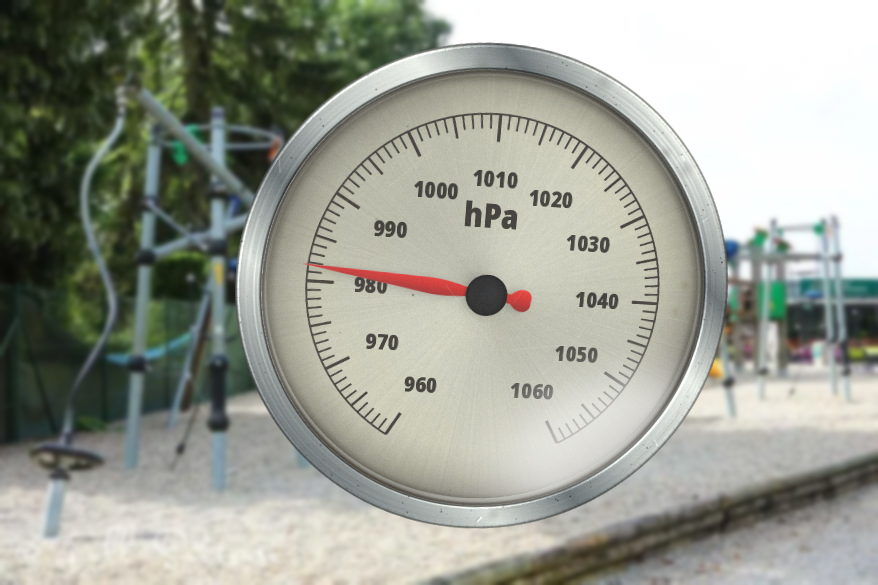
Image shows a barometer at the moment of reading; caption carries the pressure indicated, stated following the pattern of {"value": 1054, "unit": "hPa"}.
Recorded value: {"value": 982, "unit": "hPa"}
